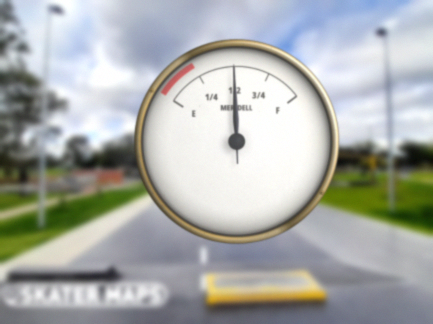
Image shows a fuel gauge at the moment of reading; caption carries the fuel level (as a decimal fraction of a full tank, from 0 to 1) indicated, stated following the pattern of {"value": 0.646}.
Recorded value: {"value": 0.5}
